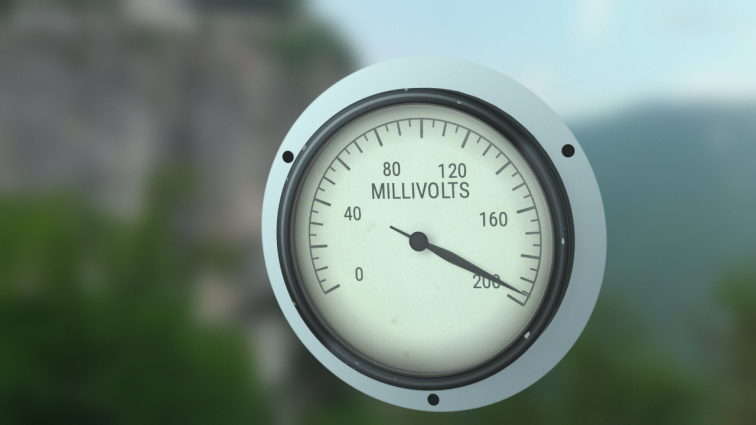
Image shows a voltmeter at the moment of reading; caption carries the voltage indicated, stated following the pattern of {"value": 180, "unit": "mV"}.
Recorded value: {"value": 195, "unit": "mV"}
